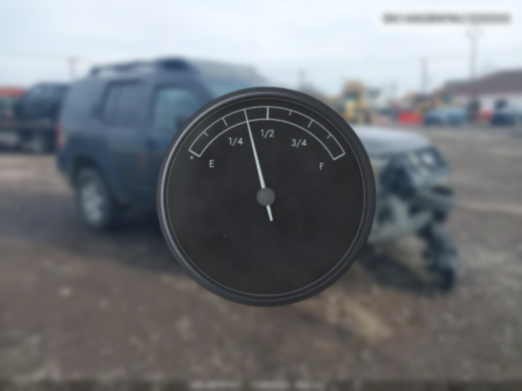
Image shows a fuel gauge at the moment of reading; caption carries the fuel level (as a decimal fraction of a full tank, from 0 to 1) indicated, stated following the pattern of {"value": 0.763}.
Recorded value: {"value": 0.375}
